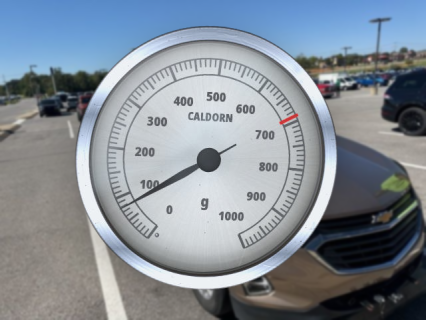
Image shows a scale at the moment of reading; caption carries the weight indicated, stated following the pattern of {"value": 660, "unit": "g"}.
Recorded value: {"value": 80, "unit": "g"}
